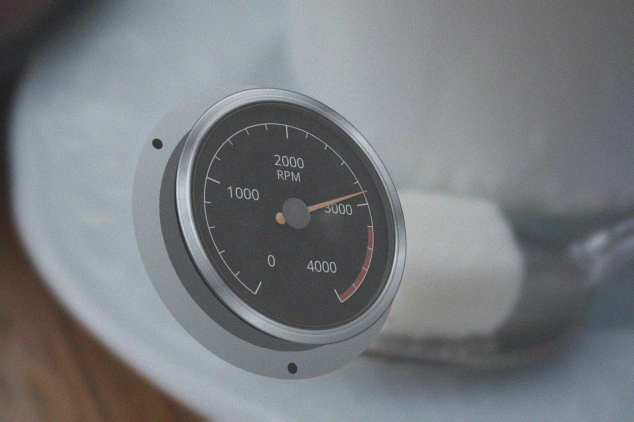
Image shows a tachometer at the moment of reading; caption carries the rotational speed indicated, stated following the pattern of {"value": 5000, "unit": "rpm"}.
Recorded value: {"value": 2900, "unit": "rpm"}
